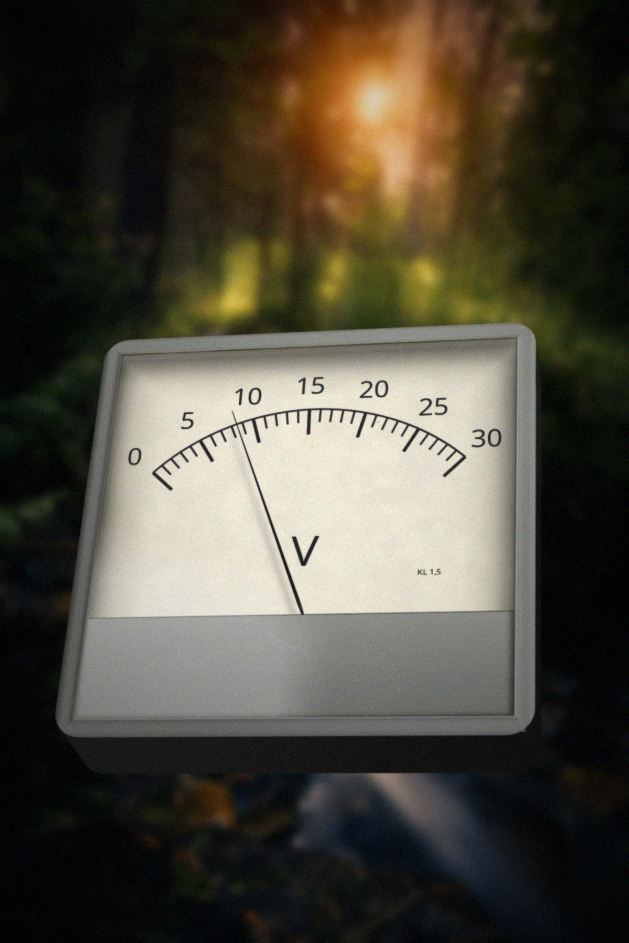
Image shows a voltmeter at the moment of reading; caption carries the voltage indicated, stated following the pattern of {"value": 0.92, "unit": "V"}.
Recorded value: {"value": 8.5, "unit": "V"}
